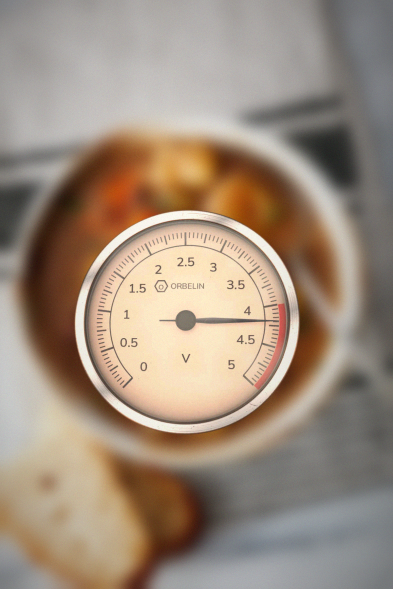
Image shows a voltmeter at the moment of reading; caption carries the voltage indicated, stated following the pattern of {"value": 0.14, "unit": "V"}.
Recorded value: {"value": 4.2, "unit": "V"}
